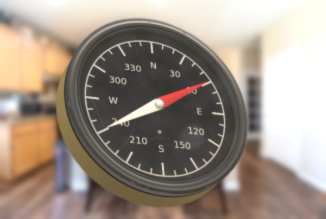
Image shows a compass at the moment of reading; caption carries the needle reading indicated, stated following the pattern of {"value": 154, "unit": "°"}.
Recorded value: {"value": 60, "unit": "°"}
